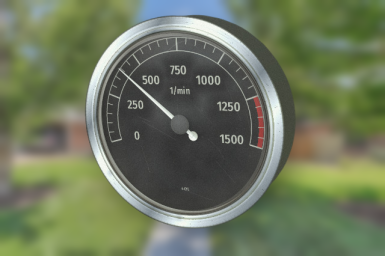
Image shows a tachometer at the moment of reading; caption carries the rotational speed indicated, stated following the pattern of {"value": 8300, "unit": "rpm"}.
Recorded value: {"value": 400, "unit": "rpm"}
